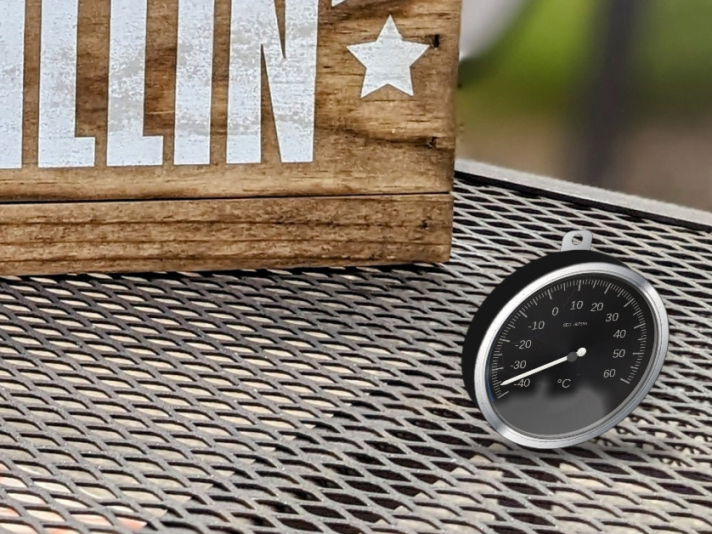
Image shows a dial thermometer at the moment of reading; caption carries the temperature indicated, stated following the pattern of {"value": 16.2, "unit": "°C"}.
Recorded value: {"value": -35, "unit": "°C"}
